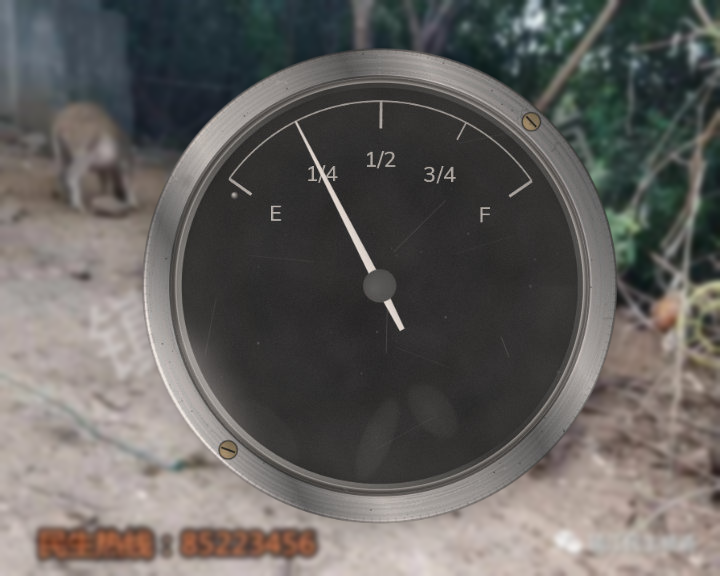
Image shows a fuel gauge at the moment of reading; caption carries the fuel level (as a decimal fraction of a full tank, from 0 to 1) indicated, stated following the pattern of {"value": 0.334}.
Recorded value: {"value": 0.25}
